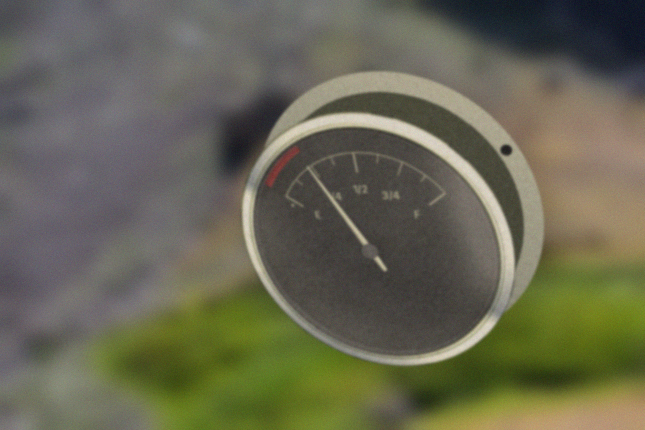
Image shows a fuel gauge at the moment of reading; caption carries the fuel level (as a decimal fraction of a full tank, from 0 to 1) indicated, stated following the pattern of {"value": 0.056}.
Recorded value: {"value": 0.25}
